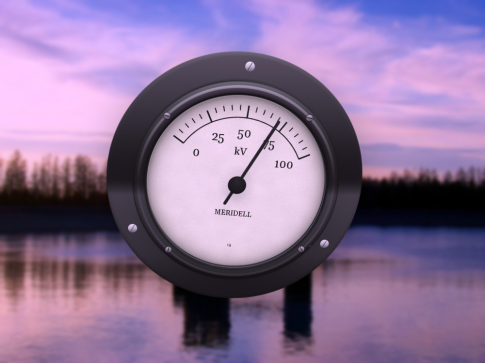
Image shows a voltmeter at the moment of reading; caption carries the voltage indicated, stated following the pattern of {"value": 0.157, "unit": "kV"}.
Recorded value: {"value": 70, "unit": "kV"}
